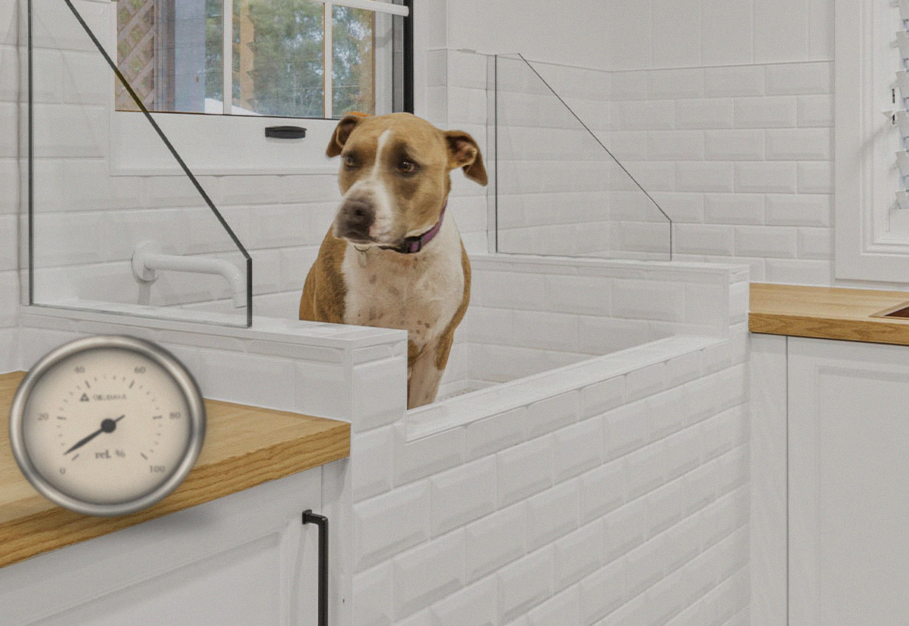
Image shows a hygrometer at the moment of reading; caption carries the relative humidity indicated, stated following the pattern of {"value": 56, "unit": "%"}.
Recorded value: {"value": 4, "unit": "%"}
